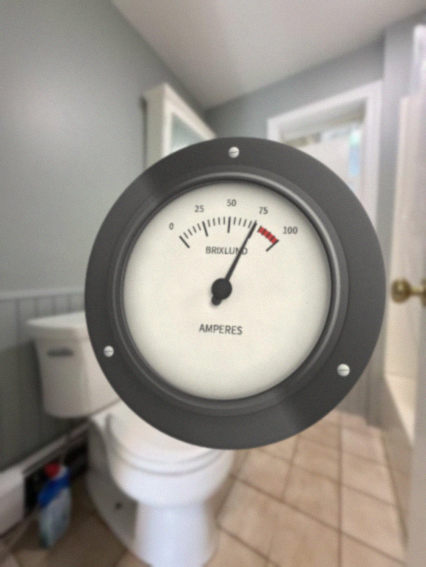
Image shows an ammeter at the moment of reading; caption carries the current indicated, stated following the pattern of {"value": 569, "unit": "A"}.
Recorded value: {"value": 75, "unit": "A"}
